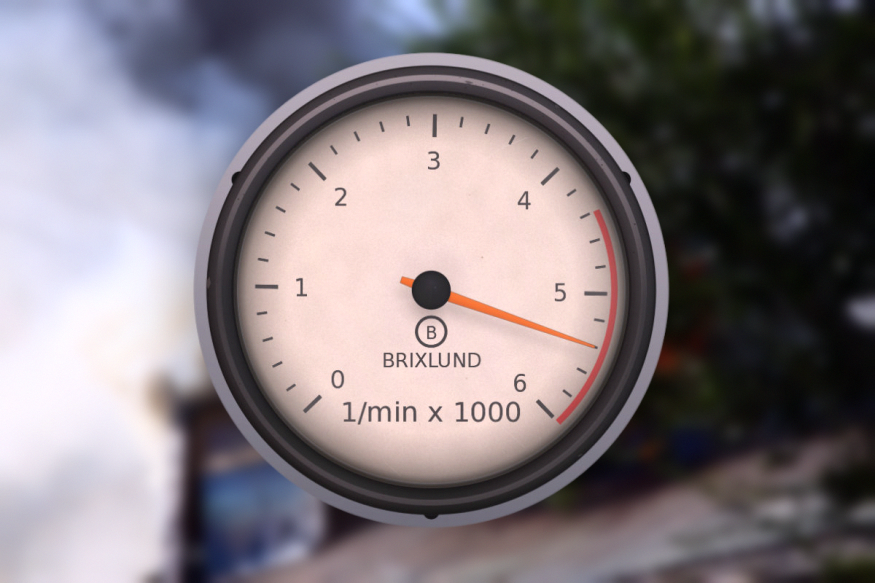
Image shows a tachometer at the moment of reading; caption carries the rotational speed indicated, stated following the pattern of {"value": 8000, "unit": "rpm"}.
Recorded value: {"value": 5400, "unit": "rpm"}
